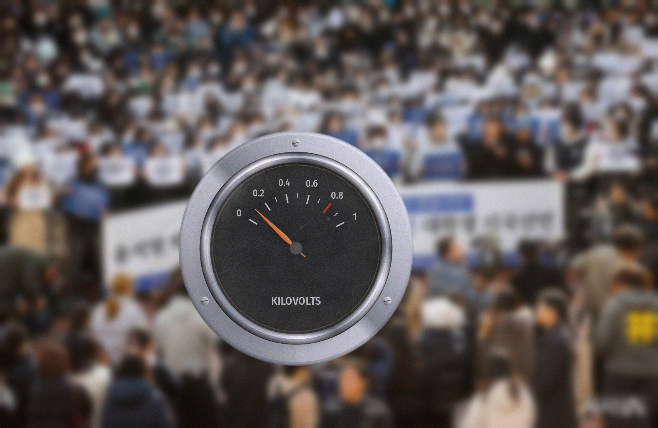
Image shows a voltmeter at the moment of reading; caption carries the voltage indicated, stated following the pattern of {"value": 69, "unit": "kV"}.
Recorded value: {"value": 0.1, "unit": "kV"}
